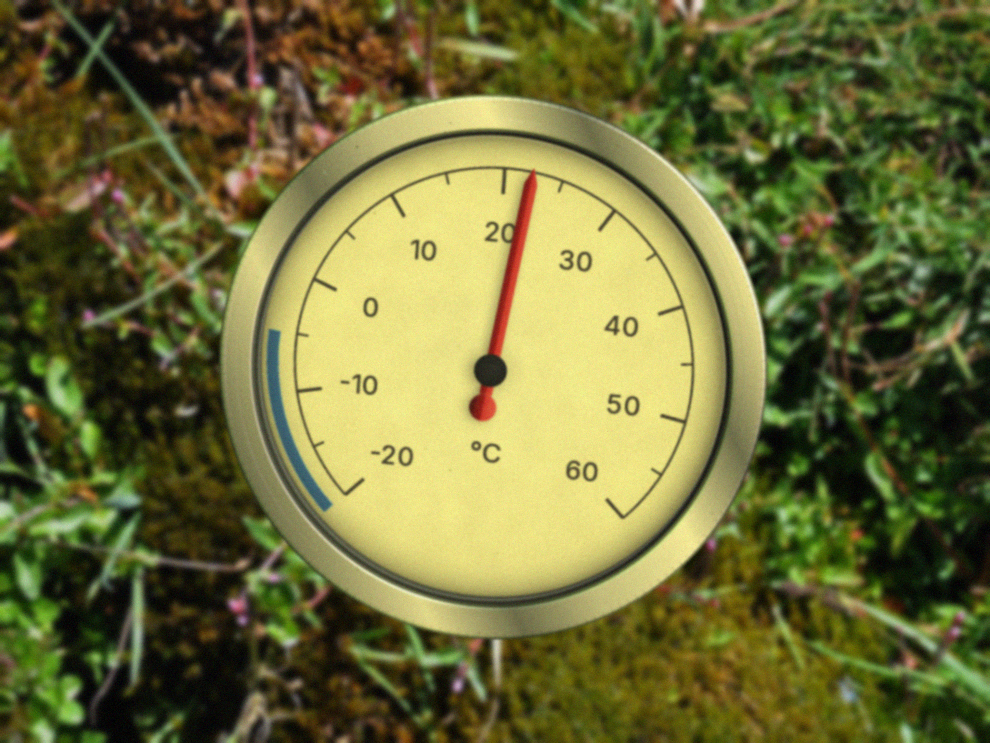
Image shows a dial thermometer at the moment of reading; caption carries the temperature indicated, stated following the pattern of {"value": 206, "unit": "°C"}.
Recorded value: {"value": 22.5, "unit": "°C"}
